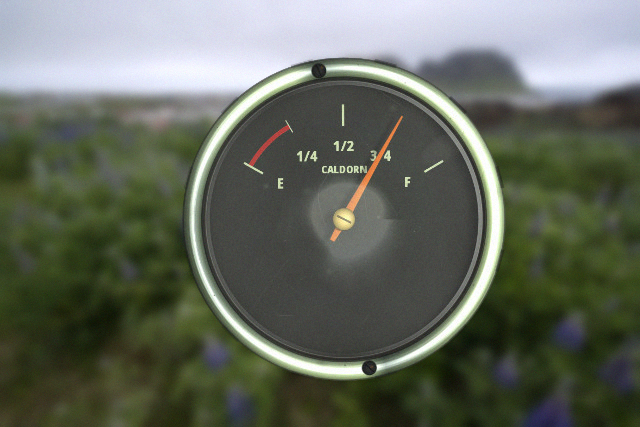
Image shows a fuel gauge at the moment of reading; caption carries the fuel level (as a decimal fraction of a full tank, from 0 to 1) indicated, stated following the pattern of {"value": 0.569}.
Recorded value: {"value": 0.75}
